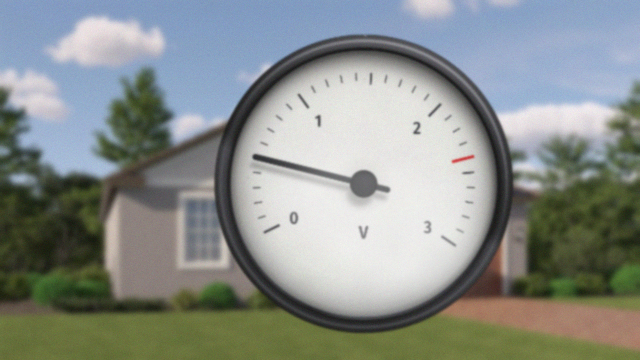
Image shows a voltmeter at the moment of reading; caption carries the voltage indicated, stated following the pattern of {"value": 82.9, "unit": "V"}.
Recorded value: {"value": 0.5, "unit": "V"}
